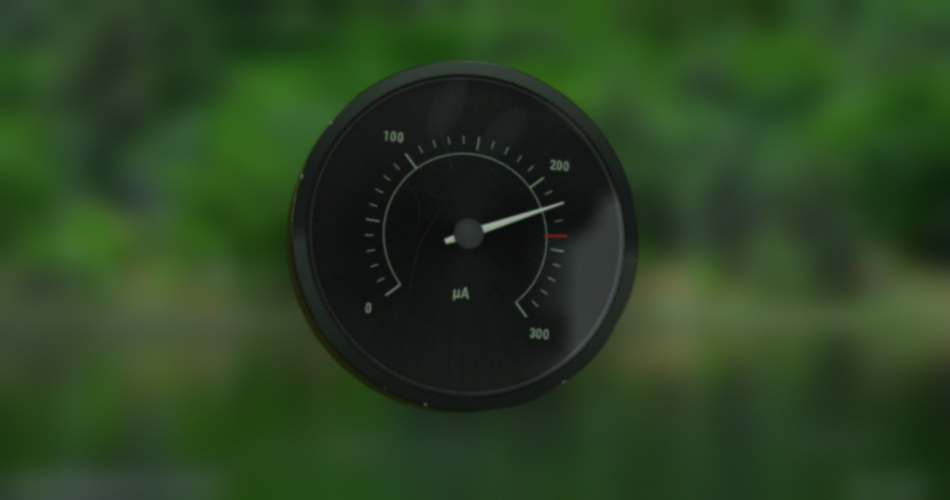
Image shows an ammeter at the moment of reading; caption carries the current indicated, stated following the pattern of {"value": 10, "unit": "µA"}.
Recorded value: {"value": 220, "unit": "µA"}
